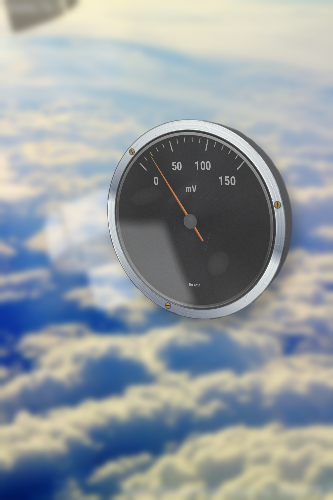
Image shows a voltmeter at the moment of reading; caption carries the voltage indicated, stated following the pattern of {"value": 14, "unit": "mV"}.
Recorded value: {"value": 20, "unit": "mV"}
